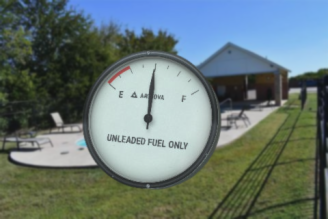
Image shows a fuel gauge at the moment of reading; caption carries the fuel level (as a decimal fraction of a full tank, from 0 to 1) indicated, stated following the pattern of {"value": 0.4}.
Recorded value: {"value": 0.5}
